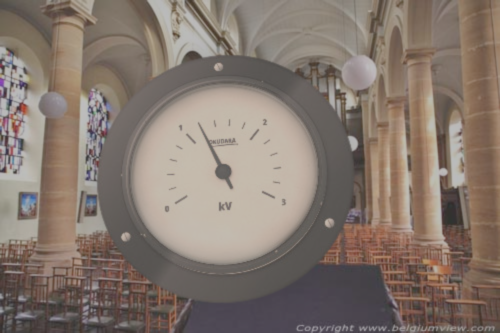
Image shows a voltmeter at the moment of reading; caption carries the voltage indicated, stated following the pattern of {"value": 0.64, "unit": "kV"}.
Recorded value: {"value": 1.2, "unit": "kV"}
